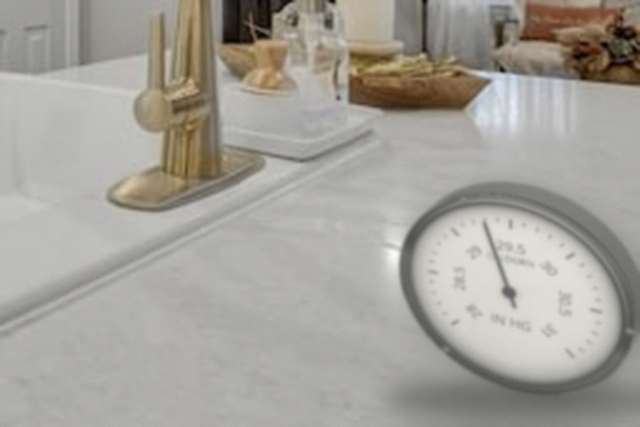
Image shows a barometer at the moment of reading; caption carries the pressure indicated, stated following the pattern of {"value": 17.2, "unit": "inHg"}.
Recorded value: {"value": 29.3, "unit": "inHg"}
